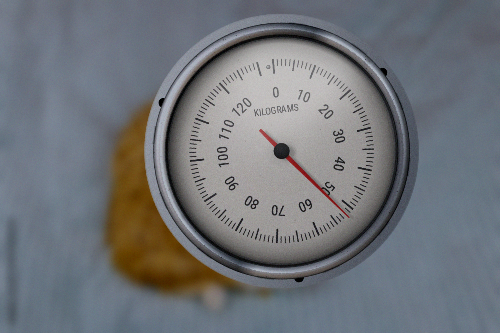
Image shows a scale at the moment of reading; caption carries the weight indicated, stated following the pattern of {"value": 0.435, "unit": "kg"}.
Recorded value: {"value": 52, "unit": "kg"}
